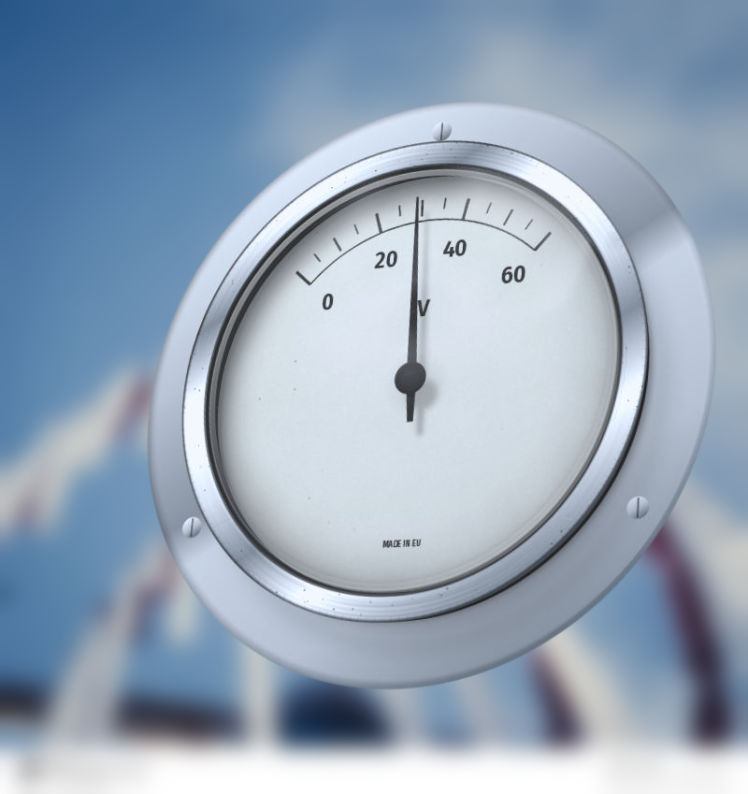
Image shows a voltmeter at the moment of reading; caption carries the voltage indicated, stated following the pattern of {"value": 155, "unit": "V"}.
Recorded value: {"value": 30, "unit": "V"}
